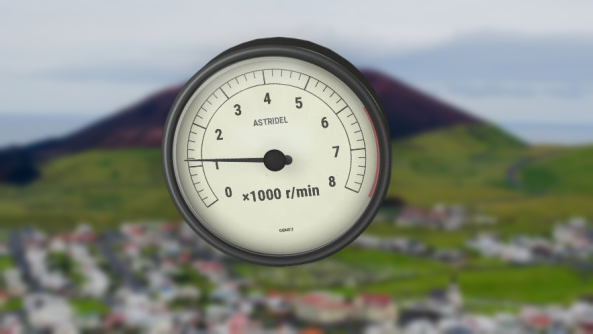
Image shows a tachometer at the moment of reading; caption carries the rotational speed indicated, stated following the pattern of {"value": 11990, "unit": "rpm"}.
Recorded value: {"value": 1200, "unit": "rpm"}
